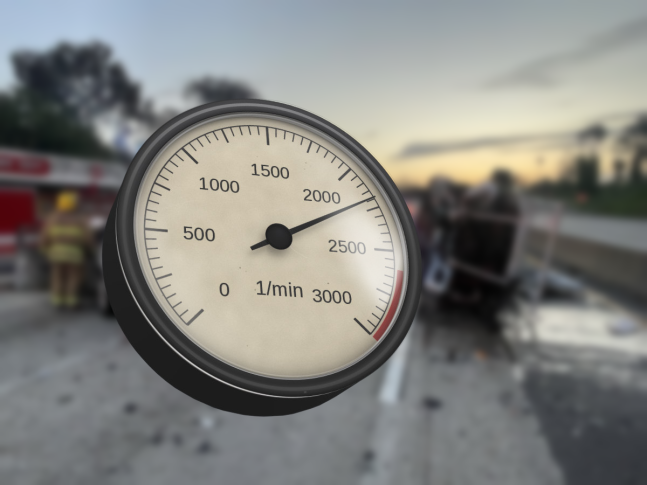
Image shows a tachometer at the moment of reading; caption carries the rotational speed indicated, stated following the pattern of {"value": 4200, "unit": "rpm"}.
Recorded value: {"value": 2200, "unit": "rpm"}
